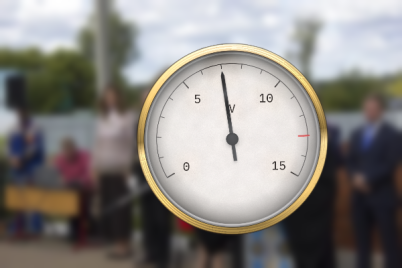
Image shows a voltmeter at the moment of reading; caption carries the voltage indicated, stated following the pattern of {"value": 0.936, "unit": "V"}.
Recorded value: {"value": 7, "unit": "V"}
